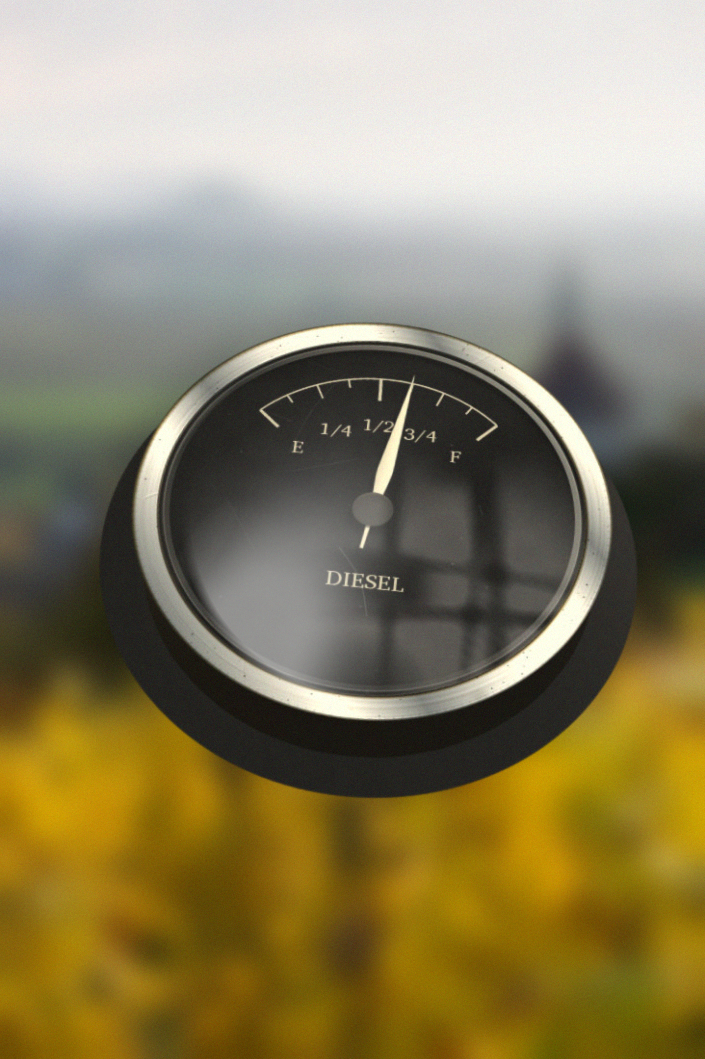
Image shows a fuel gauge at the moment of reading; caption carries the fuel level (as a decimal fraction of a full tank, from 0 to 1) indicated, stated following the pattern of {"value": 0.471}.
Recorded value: {"value": 0.625}
